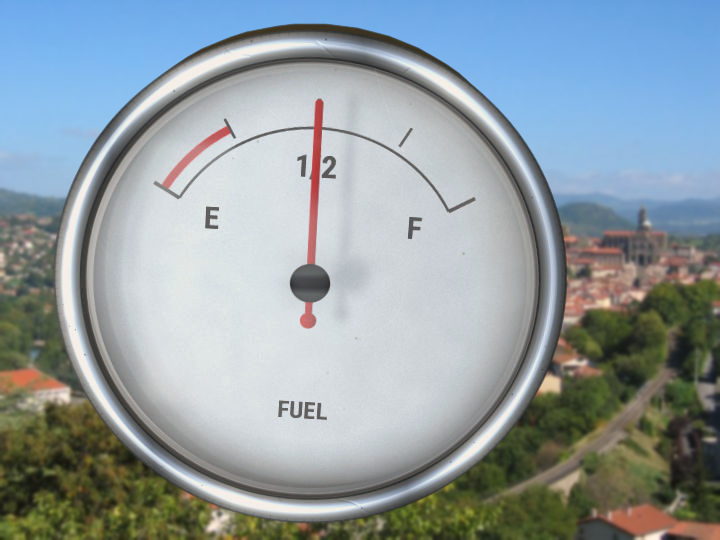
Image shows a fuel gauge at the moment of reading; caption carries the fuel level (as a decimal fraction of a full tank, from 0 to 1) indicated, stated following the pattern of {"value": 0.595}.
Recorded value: {"value": 0.5}
